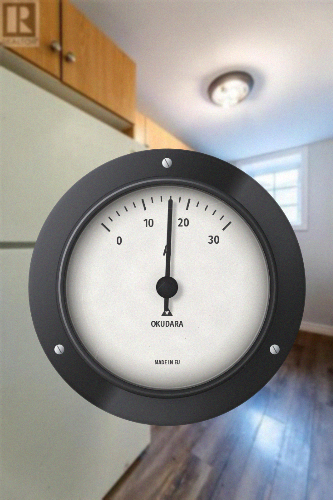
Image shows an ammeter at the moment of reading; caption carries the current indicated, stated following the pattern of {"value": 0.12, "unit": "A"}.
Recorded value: {"value": 16, "unit": "A"}
